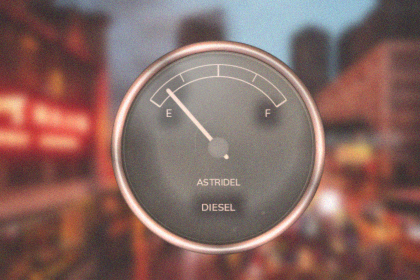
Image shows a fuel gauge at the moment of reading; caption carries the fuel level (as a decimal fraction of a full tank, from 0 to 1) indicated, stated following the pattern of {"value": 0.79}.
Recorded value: {"value": 0.125}
